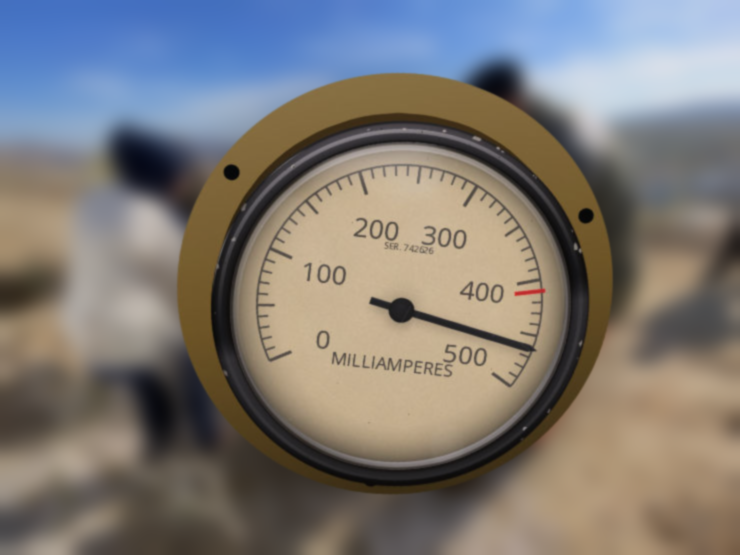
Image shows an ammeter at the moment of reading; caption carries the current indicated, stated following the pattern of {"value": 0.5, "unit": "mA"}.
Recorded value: {"value": 460, "unit": "mA"}
